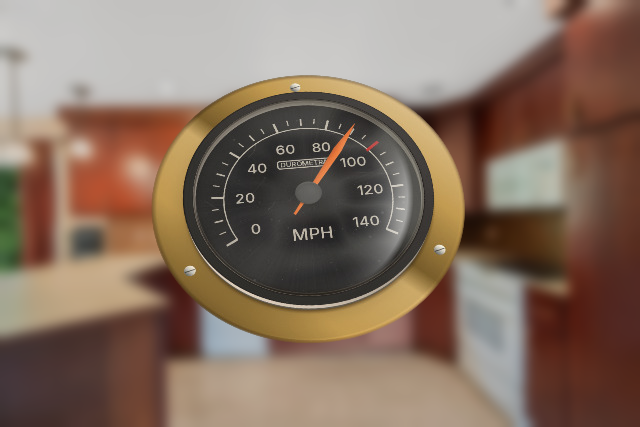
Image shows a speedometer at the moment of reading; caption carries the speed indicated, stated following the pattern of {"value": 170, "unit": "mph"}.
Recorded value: {"value": 90, "unit": "mph"}
